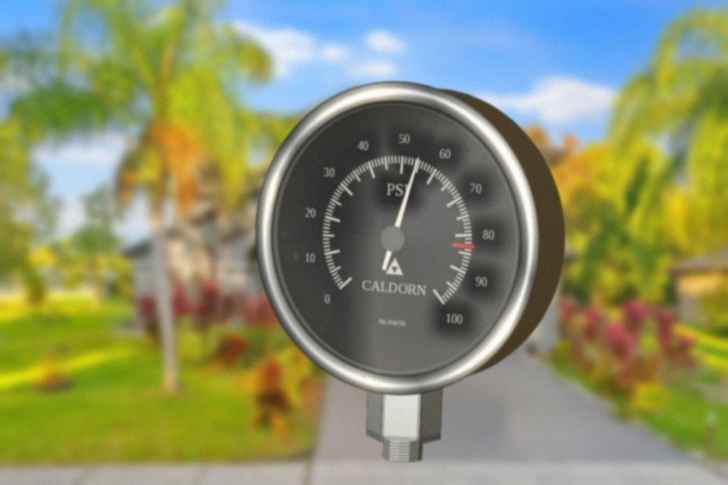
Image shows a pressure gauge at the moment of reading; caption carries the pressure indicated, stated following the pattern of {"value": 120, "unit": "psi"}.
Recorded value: {"value": 55, "unit": "psi"}
